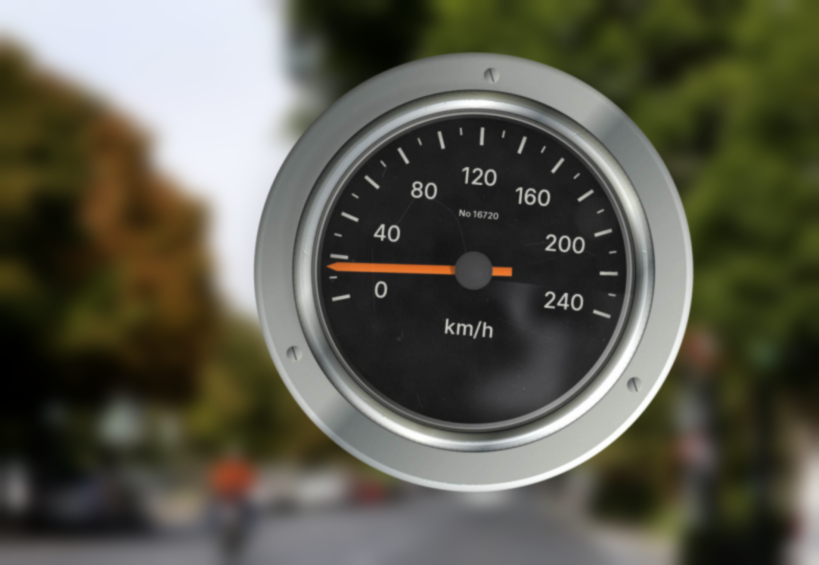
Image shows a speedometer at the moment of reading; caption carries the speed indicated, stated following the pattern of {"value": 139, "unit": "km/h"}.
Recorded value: {"value": 15, "unit": "km/h"}
